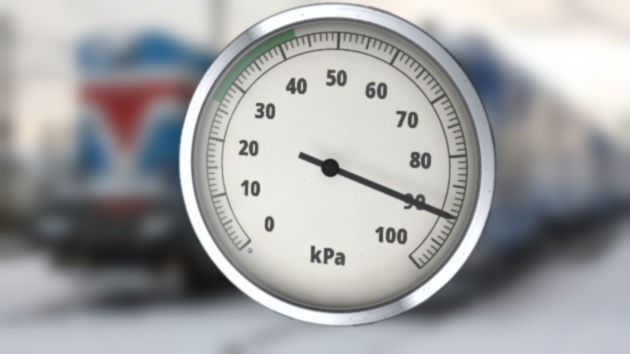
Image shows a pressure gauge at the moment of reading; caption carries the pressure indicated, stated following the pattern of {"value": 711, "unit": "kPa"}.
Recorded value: {"value": 90, "unit": "kPa"}
